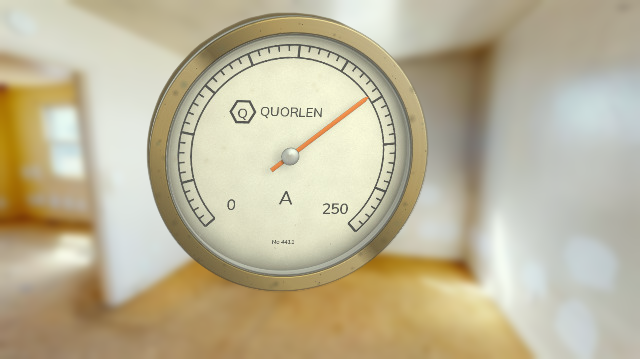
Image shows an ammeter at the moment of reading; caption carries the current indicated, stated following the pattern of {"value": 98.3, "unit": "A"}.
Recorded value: {"value": 170, "unit": "A"}
